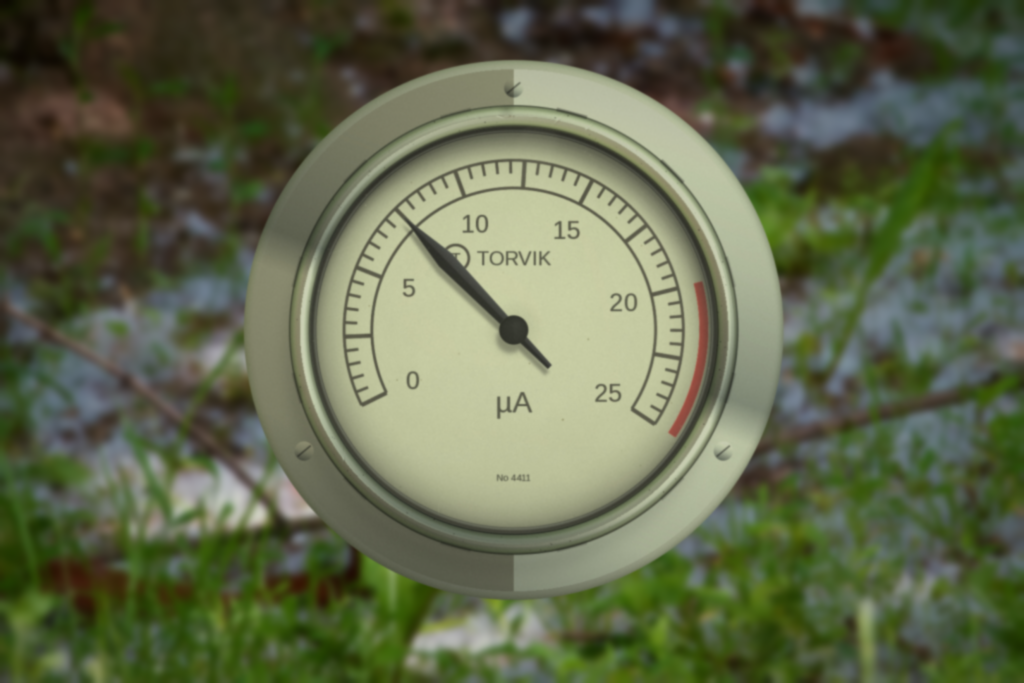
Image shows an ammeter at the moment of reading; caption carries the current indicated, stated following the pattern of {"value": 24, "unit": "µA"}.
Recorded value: {"value": 7.5, "unit": "µA"}
